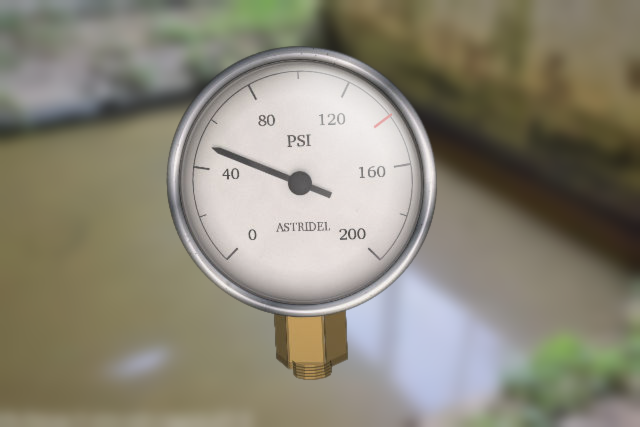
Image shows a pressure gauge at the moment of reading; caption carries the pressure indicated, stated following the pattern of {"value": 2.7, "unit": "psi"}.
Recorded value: {"value": 50, "unit": "psi"}
